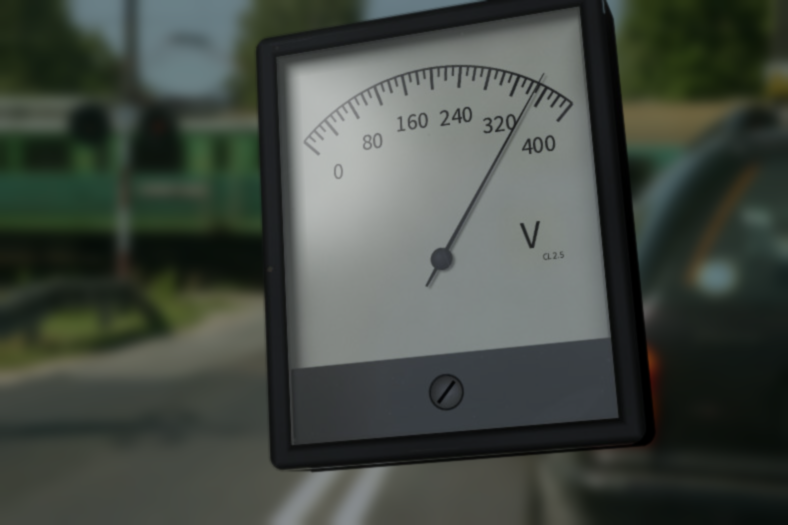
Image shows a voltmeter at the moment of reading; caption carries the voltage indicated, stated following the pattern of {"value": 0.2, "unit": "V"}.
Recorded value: {"value": 350, "unit": "V"}
